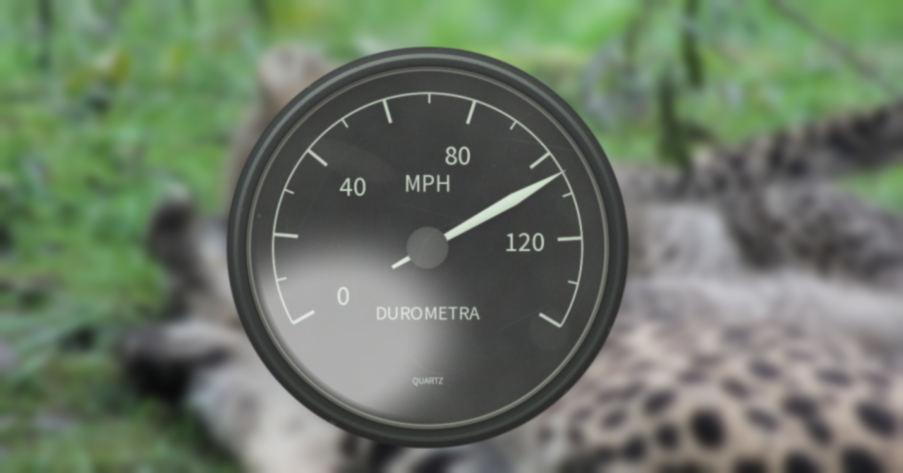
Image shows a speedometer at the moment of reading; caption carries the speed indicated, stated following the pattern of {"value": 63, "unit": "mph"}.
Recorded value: {"value": 105, "unit": "mph"}
